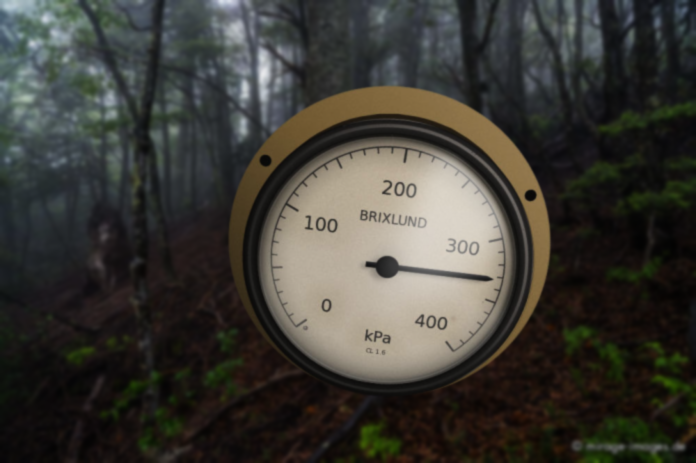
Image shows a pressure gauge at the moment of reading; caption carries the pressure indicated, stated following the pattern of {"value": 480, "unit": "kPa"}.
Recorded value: {"value": 330, "unit": "kPa"}
